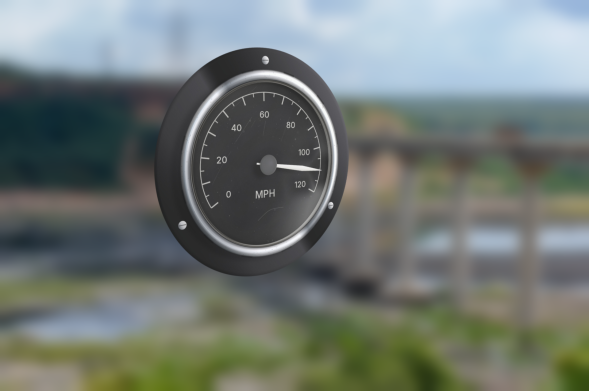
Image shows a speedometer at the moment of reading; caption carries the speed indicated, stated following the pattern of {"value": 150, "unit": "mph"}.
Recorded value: {"value": 110, "unit": "mph"}
